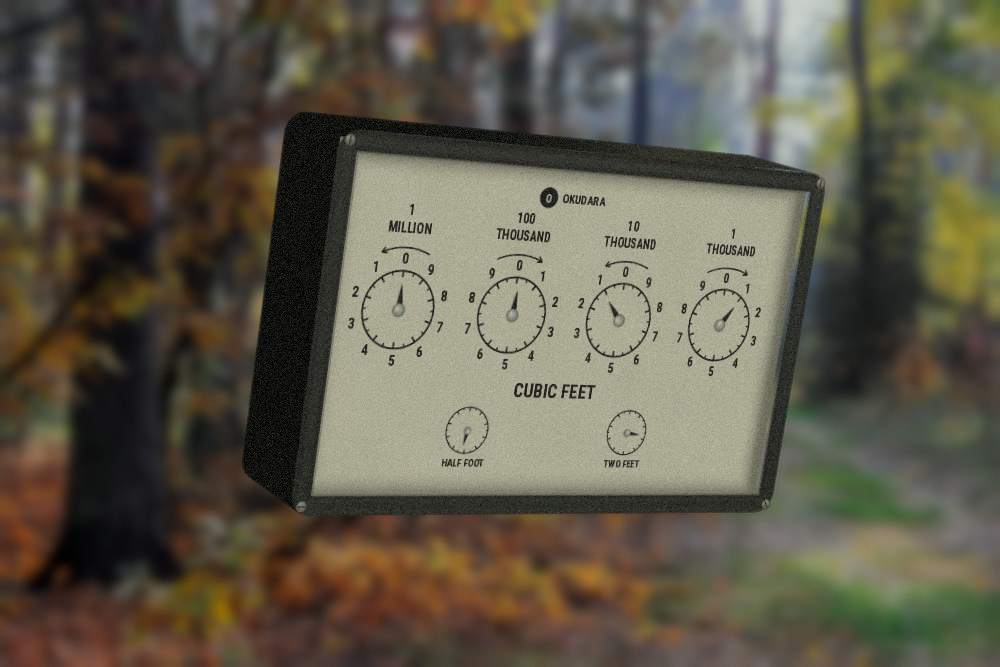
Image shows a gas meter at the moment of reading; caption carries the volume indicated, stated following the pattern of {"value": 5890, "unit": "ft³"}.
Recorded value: {"value": 1100, "unit": "ft³"}
